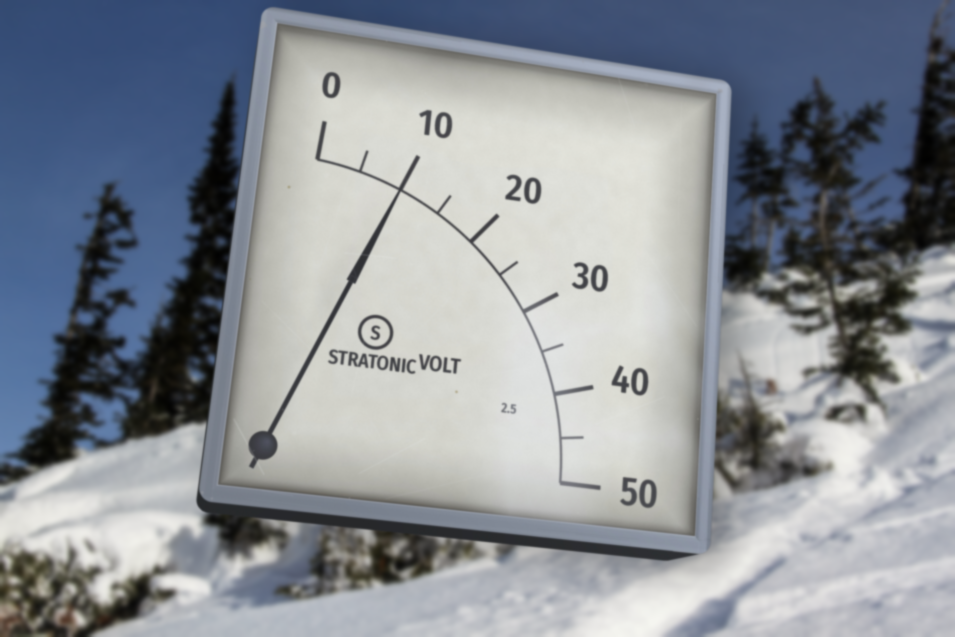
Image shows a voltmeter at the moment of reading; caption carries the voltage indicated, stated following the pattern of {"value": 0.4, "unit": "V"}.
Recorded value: {"value": 10, "unit": "V"}
